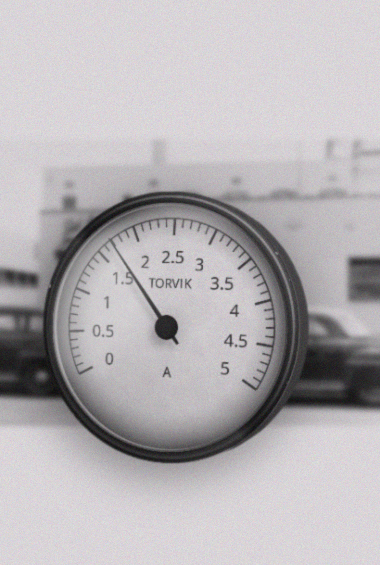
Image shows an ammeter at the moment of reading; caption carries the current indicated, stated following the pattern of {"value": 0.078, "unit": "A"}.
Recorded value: {"value": 1.7, "unit": "A"}
